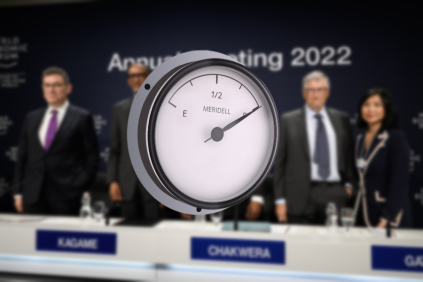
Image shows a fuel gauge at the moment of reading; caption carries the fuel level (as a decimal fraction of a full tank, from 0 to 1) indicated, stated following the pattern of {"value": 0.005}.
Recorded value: {"value": 1}
